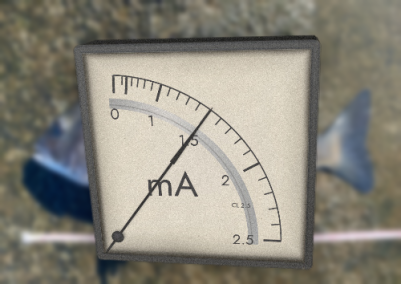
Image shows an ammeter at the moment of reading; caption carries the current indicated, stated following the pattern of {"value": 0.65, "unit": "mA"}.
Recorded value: {"value": 1.5, "unit": "mA"}
